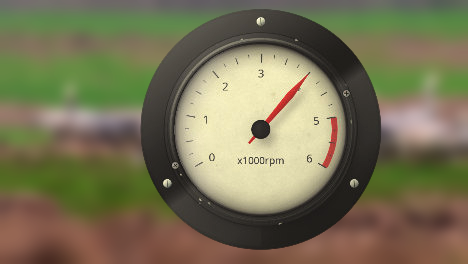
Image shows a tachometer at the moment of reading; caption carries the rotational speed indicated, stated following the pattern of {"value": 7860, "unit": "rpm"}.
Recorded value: {"value": 4000, "unit": "rpm"}
